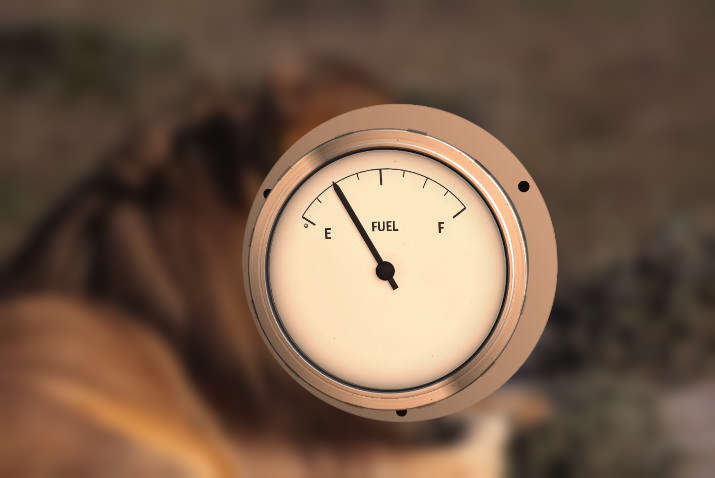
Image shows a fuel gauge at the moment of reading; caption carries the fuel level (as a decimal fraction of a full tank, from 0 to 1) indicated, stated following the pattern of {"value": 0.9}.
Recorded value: {"value": 0.25}
